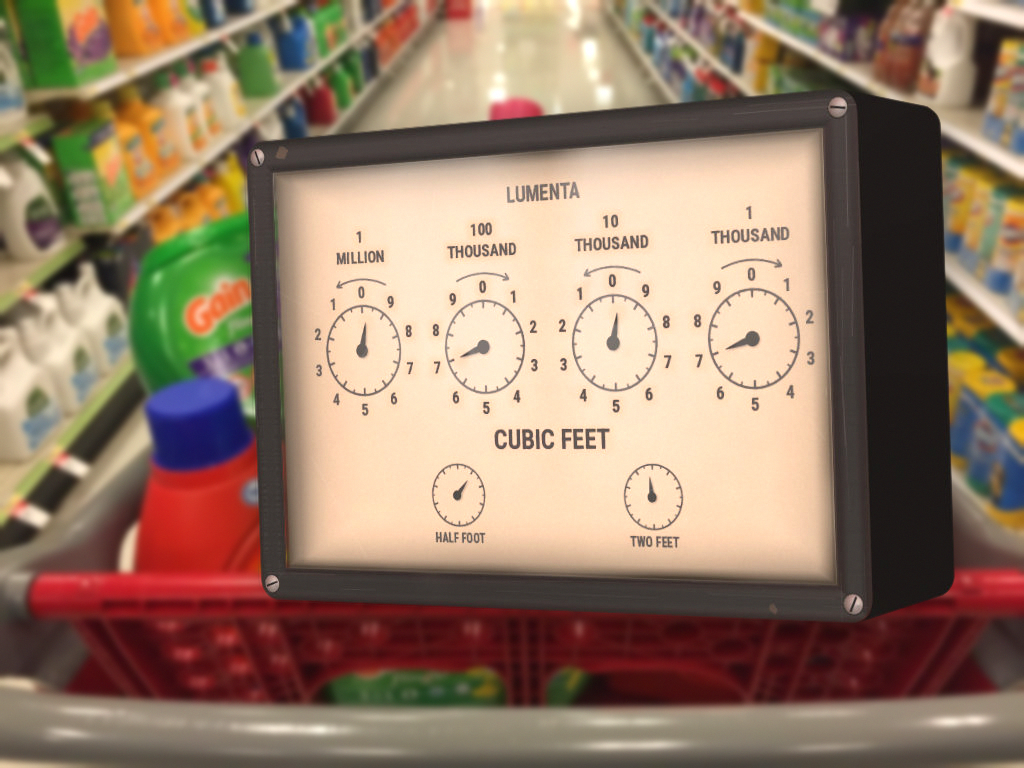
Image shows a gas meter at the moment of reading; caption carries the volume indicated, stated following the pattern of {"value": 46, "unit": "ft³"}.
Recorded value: {"value": 969700, "unit": "ft³"}
